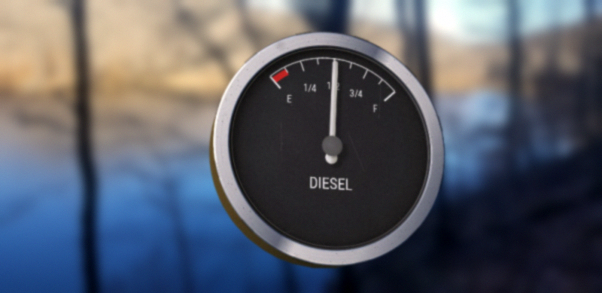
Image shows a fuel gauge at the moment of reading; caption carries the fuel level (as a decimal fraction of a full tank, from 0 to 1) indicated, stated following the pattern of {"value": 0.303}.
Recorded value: {"value": 0.5}
